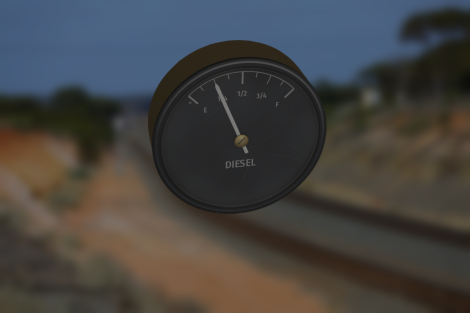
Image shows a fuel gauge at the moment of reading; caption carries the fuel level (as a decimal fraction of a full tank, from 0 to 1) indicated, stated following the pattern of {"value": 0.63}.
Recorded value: {"value": 0.25}
